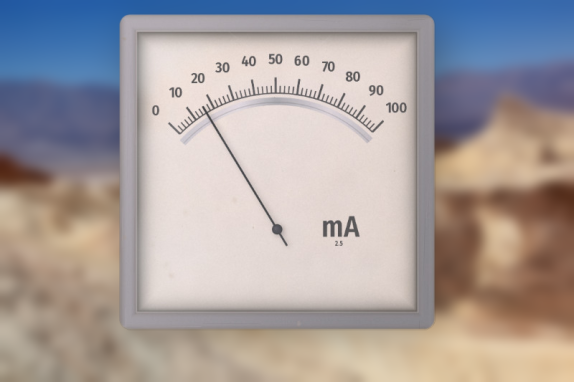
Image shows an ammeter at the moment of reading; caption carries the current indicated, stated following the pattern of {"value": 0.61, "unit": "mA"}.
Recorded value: {"value": 16, "unit": "mA"}
